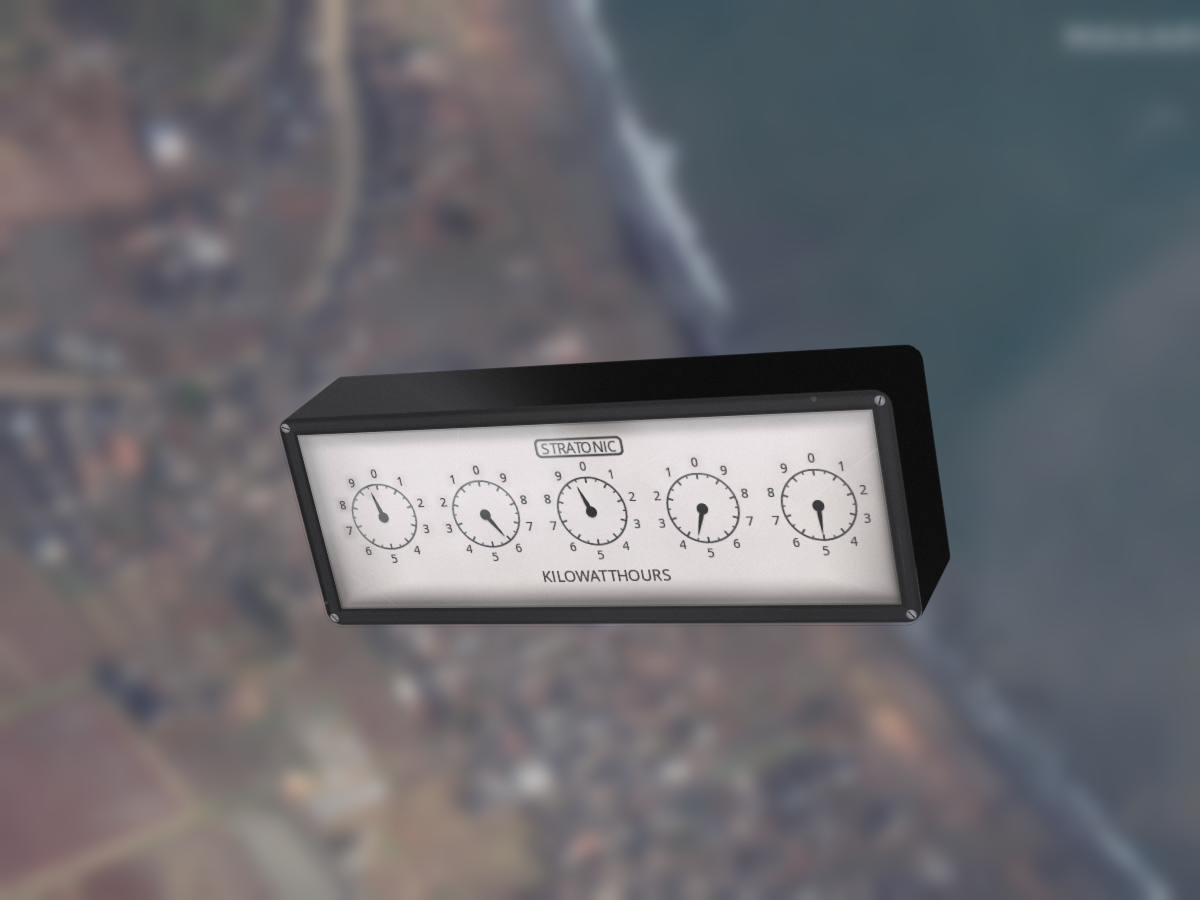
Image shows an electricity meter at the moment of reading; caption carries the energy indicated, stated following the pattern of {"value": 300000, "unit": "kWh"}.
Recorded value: {"value": 95945, "unit": "kWh"}
